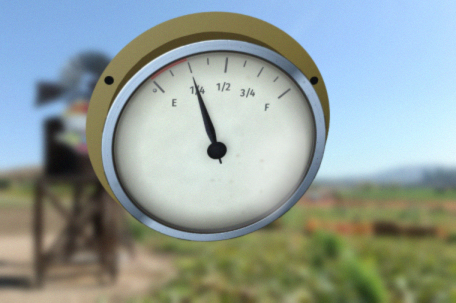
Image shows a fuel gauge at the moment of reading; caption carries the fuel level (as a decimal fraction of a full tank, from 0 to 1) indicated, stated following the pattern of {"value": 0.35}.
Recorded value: {"value": 0.25}
